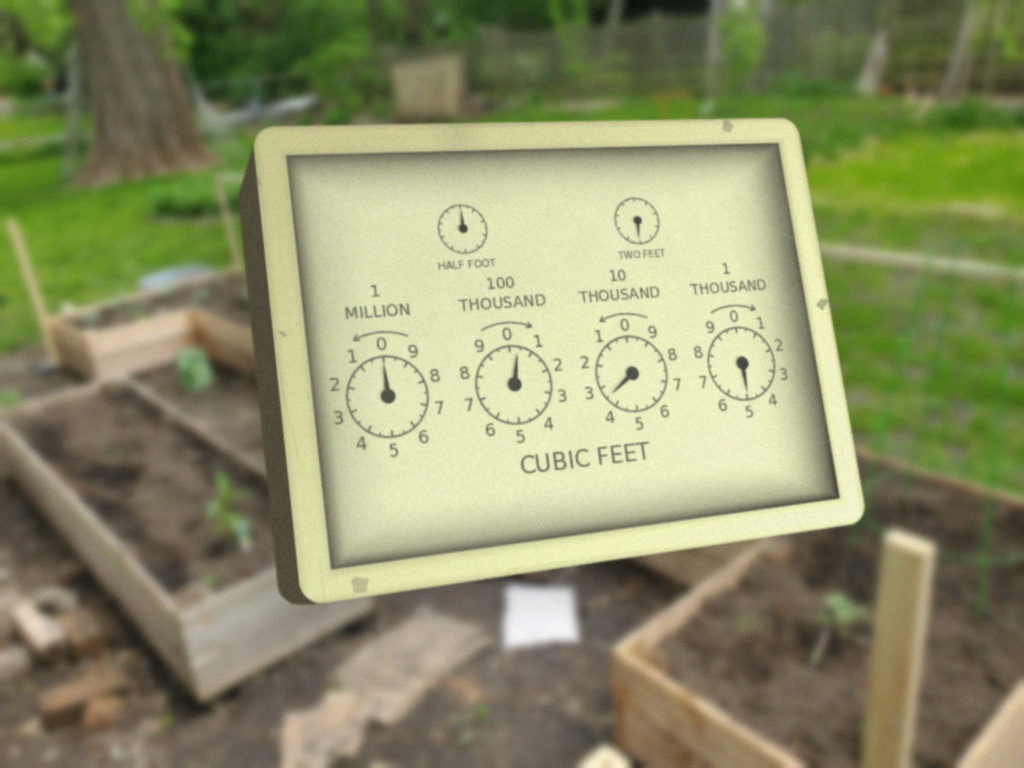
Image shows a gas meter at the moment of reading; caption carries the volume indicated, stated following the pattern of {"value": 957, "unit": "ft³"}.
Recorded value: {"value": 3500, "unit": "ft³"}
